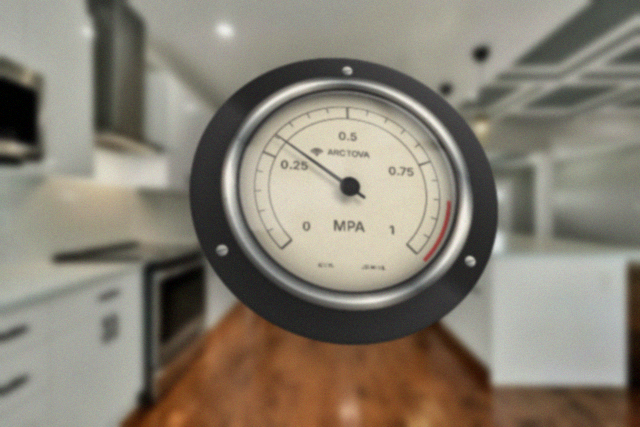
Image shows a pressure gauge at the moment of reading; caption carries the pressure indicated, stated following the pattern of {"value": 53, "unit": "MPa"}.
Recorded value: {"value": 0.3, "unit": "MPa"}
